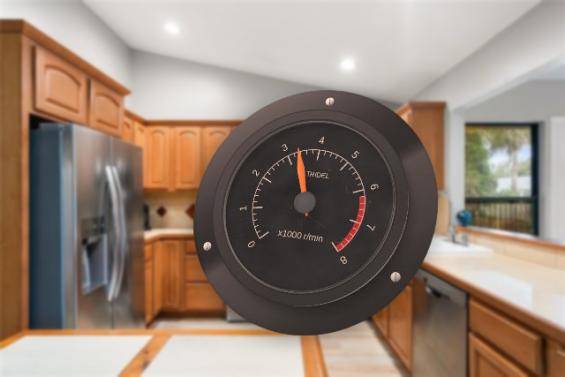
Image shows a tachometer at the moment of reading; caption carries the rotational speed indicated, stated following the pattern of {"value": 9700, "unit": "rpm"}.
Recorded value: {"value": 3400, "unit": "rpm"}
